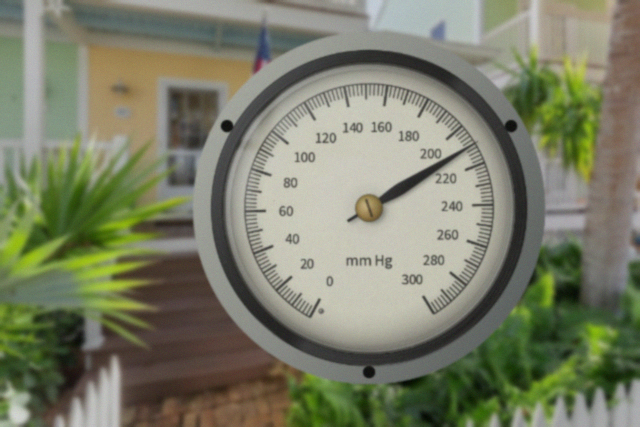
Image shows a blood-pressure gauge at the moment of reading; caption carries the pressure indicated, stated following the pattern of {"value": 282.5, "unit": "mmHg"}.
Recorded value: {"value": 210, "unit": "mmHg"}
